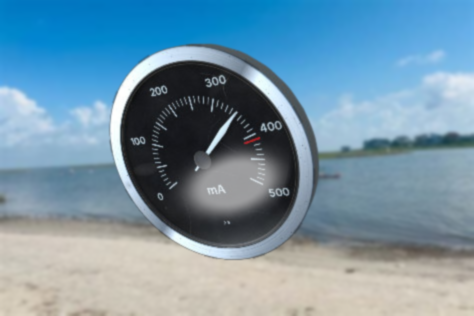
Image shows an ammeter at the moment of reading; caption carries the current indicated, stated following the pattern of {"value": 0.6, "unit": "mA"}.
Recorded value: {"value": 350, "unit": "mA"}
